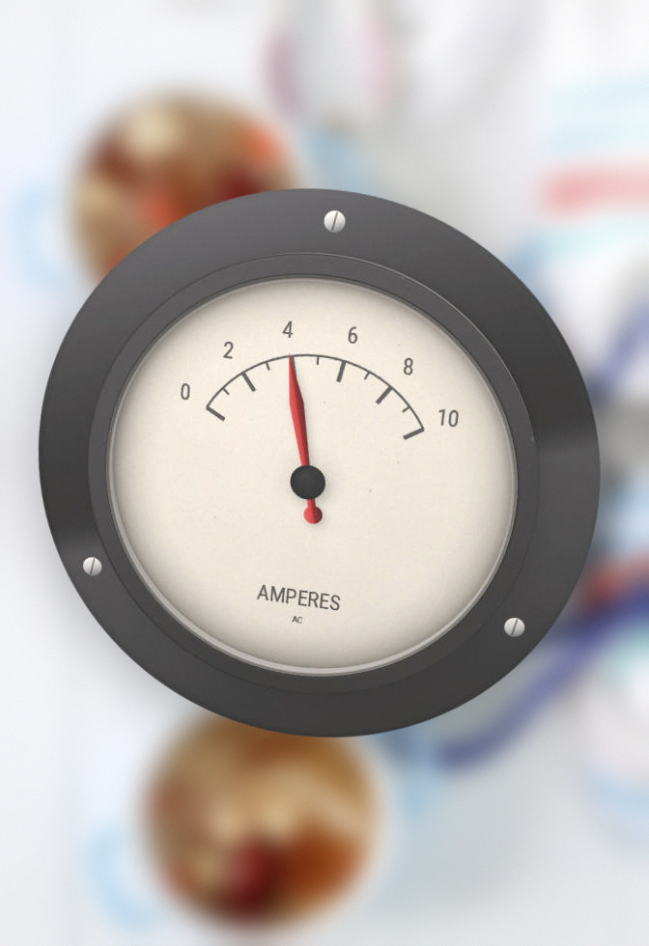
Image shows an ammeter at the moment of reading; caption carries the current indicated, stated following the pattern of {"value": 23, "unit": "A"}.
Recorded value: {"value": 4, "unit": "A"}
